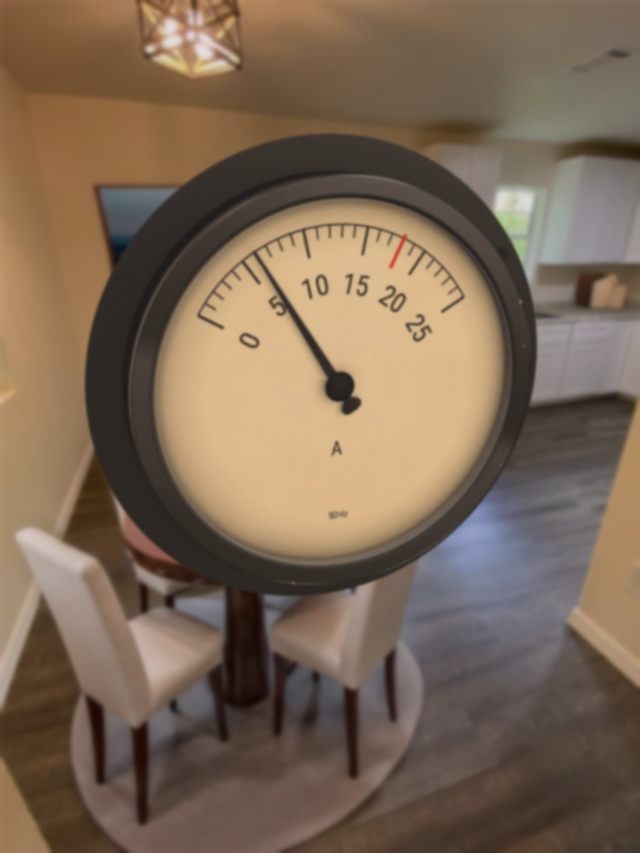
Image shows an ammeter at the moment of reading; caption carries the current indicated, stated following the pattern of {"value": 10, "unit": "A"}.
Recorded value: {"value": 6, "unit": "A"}
